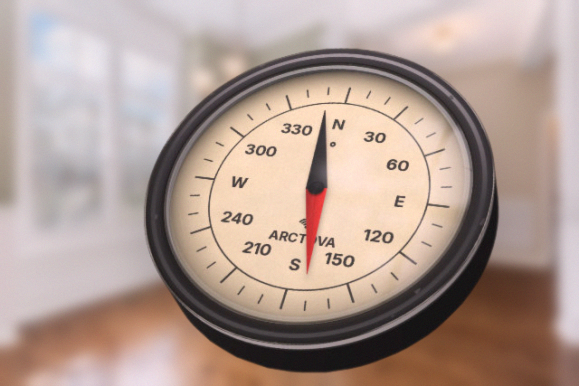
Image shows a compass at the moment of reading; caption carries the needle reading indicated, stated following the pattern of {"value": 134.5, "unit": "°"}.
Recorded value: {"value": 170, "unit": "°"}
